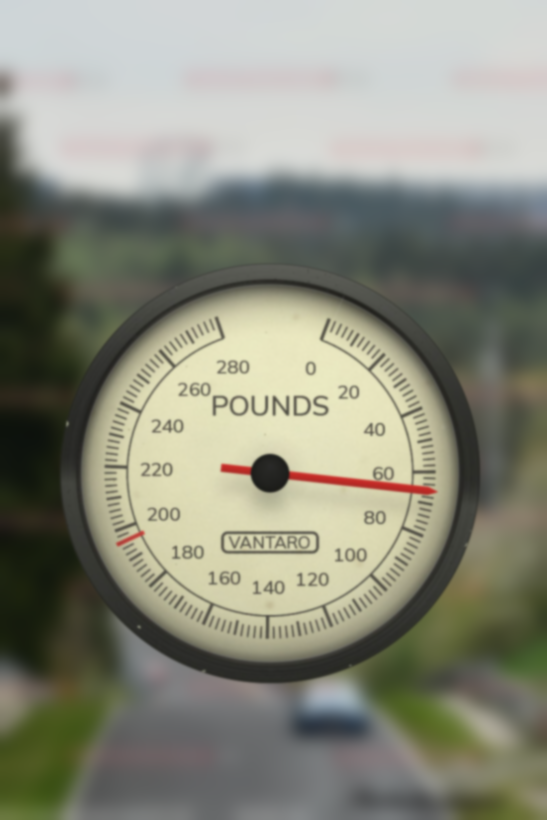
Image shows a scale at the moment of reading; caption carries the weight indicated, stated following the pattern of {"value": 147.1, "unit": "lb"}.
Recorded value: {"value": 66, "unit": "lb"}
